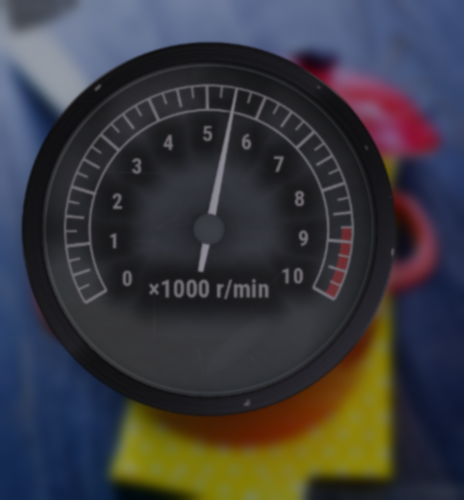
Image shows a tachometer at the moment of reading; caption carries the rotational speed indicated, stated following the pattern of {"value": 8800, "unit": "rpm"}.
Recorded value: {"value": 5500, "unit": "rpm"}
